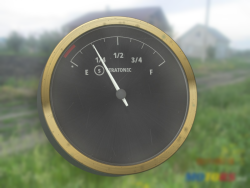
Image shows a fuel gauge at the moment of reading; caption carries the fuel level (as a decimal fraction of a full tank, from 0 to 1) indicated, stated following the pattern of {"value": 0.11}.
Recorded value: {"value": 0.25}
